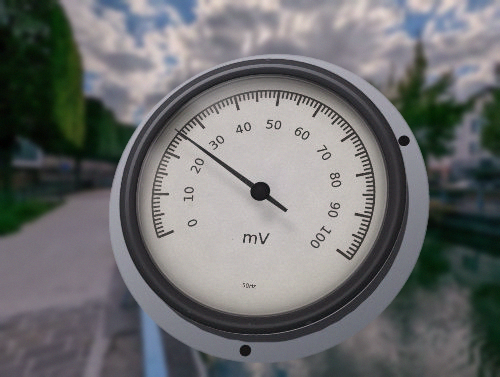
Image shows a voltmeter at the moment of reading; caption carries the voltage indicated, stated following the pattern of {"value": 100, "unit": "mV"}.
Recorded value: {"value": 25, "unit": "mV"}
